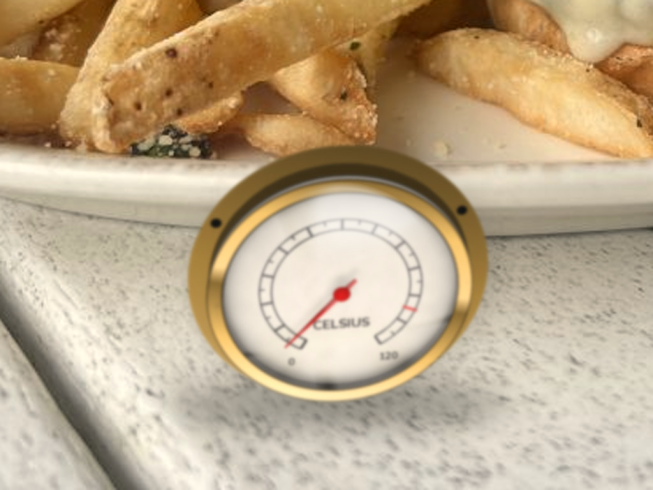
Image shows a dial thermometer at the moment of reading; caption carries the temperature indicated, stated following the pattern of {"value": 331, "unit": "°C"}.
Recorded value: {"value": 5, "unit": "°C"}
